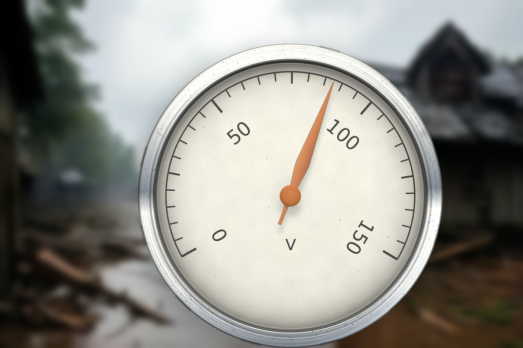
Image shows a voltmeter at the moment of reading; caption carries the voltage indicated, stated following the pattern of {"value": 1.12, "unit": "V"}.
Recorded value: {"value": 87.5, "unit": "V"}
